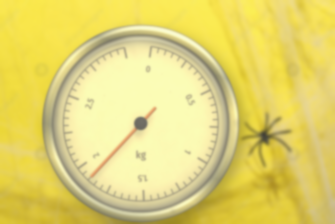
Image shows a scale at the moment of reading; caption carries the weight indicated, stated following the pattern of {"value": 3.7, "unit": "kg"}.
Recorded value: {"value": 1.9, "unit": "kg"}
